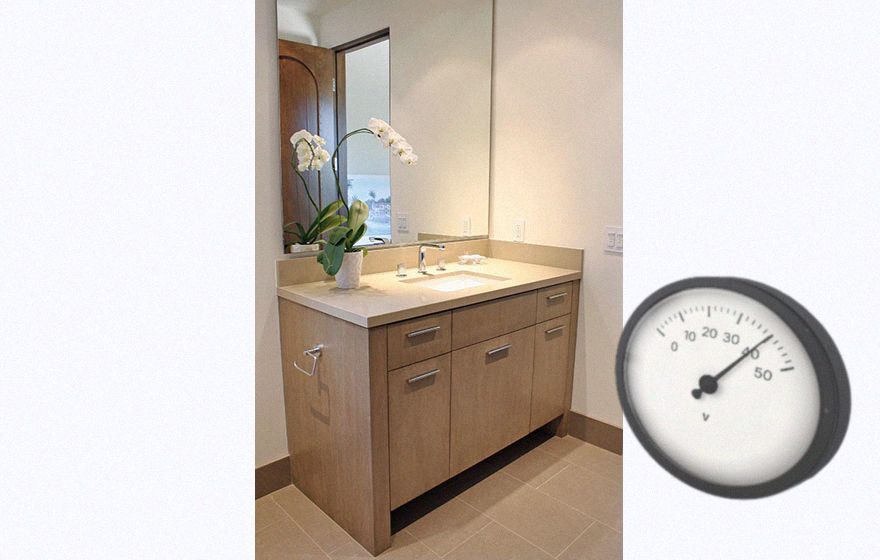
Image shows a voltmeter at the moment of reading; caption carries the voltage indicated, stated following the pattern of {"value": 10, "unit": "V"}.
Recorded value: {"value": 40, "unit": "V"}
